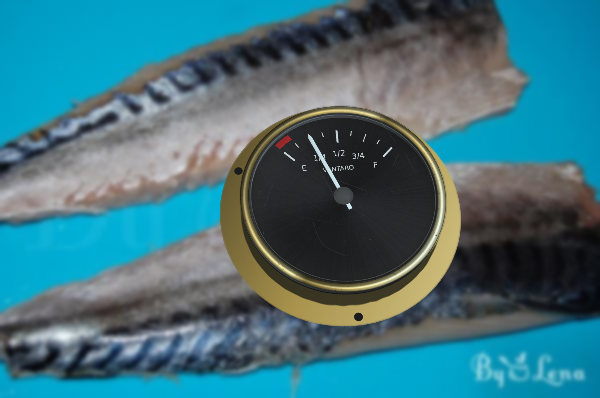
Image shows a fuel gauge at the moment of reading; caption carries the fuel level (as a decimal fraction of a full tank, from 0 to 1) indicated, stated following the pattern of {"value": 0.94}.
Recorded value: {"value": 0.25}
